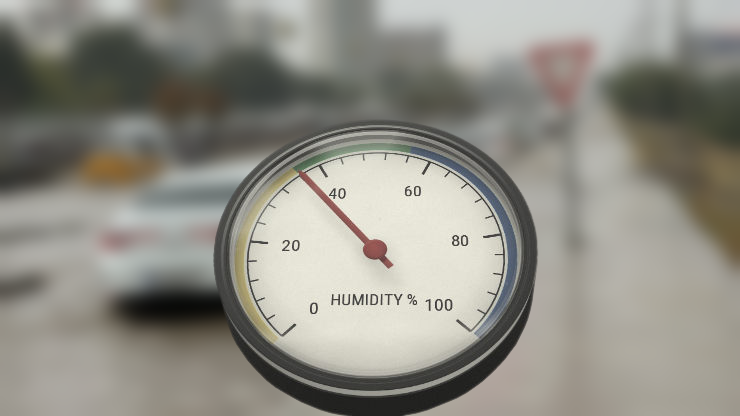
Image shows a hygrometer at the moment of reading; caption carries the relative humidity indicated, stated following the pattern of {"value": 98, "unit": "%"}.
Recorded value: {"value": 36, "unit": "%"}
